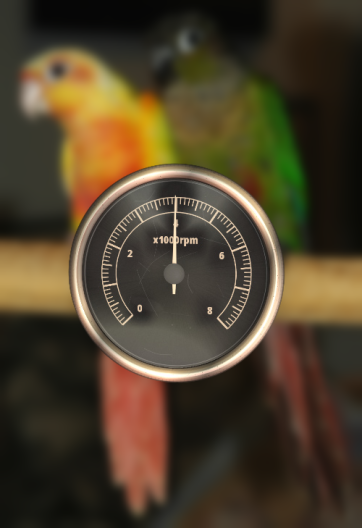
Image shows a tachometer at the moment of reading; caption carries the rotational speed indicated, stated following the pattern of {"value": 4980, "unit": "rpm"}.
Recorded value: {"value": 4000, "unit": "rpm"}
